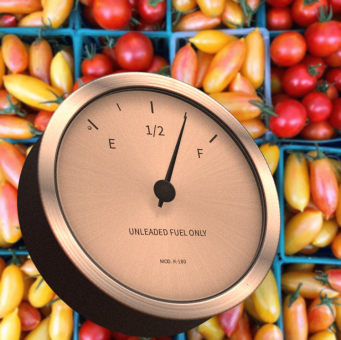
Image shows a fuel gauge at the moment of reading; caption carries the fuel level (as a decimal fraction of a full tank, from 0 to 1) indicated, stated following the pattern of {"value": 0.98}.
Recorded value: {"value": 0.75}
